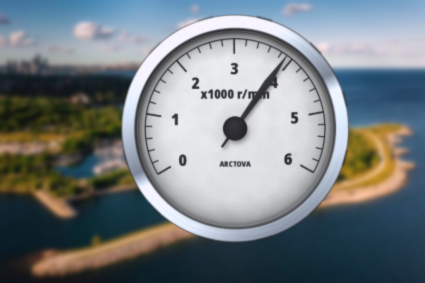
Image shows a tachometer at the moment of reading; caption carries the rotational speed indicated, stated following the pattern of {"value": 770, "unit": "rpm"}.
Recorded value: {"value": 3900, "unit": "rpm"}
